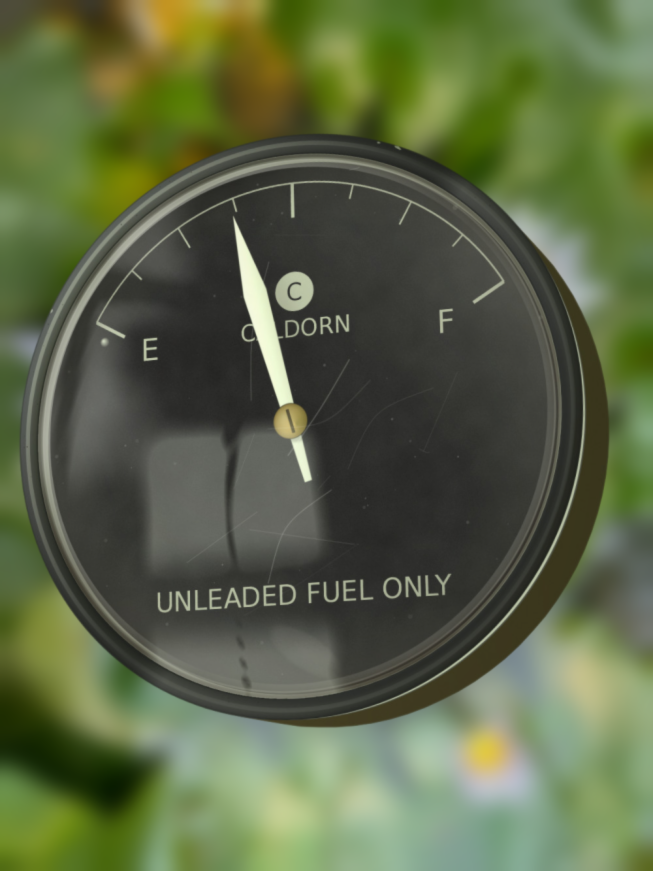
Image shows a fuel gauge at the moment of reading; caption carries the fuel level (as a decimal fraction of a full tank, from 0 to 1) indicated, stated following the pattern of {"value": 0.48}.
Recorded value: {"value": 0.375}
